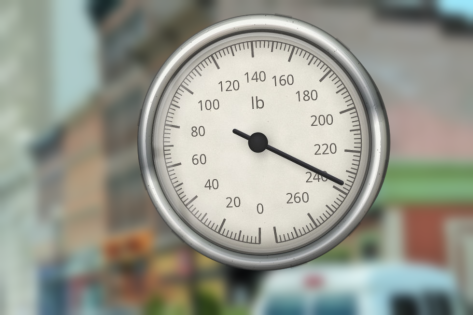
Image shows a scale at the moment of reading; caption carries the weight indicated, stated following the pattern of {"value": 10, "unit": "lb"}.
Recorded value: {"value": 236, "unit": "lb"}
